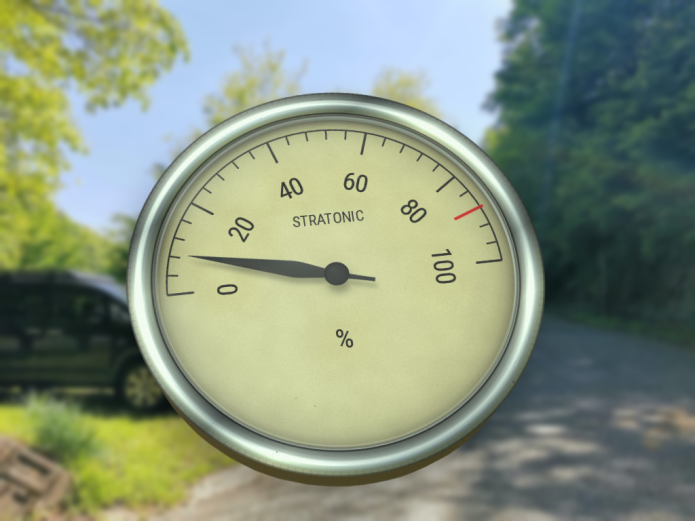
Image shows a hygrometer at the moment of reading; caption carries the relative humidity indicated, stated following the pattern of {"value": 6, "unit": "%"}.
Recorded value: {"value": 8, "unit": "%"}
